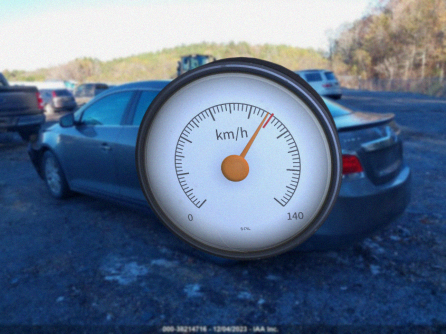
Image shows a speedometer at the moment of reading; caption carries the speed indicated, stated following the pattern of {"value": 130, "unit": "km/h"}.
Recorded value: {"value": 88, "unit": "km/h"}
